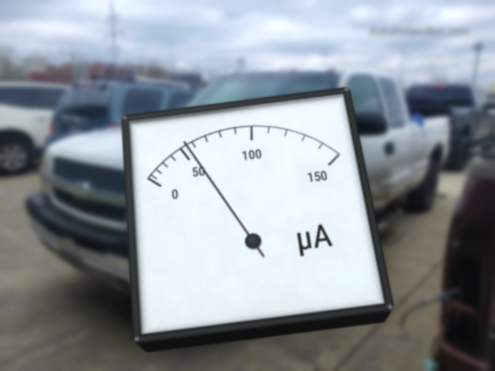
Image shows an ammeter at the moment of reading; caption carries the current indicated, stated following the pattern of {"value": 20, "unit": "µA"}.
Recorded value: {"value": 55, "unit": "µA"}
